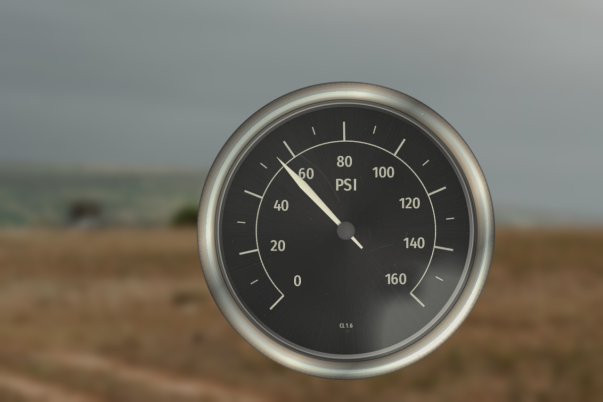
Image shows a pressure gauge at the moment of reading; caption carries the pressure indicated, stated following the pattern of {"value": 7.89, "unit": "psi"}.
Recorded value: {"value": 55, "unit": "psi"}
